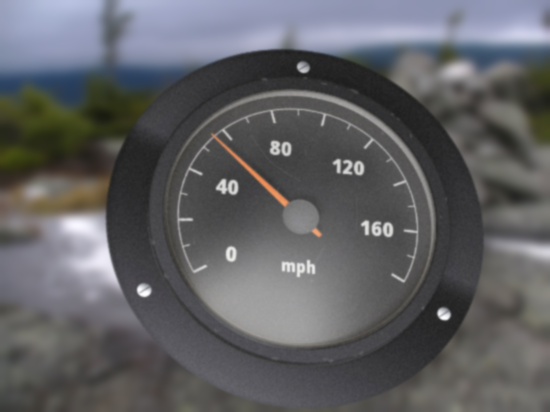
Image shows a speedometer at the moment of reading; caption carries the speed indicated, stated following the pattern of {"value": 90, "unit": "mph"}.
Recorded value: {"value": 55, "unit": "mph"}
